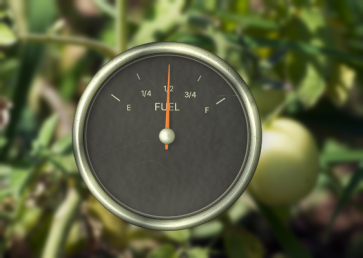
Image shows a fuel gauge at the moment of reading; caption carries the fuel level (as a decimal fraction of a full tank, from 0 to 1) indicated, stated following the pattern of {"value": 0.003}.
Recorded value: {"value": 0.5}
